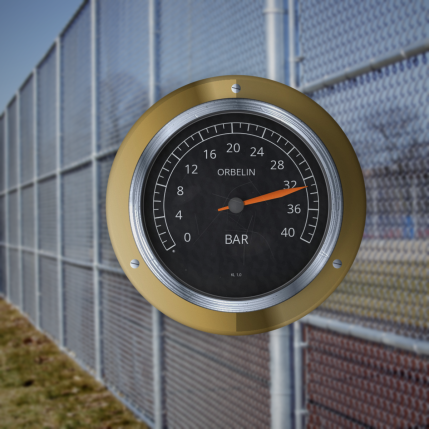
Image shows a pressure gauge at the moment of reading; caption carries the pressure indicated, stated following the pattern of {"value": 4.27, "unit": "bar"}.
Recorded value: {"value": 33, "unit": "bar"}
